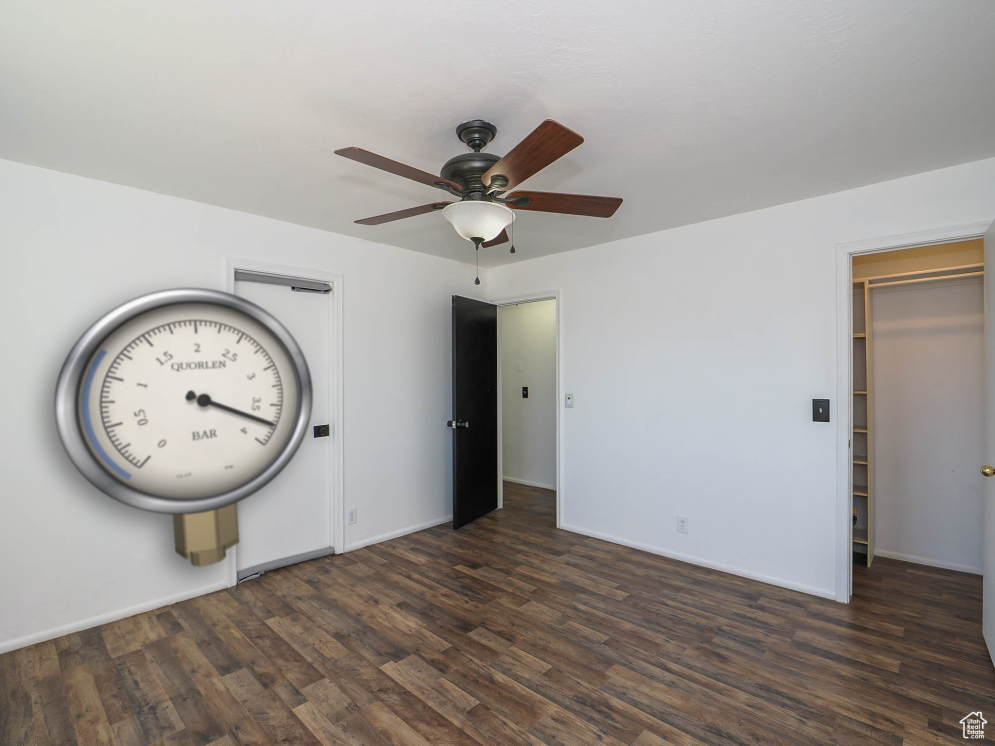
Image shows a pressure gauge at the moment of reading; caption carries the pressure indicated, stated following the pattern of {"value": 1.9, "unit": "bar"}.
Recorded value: {"value": 3.75, "unit": "bar"}
